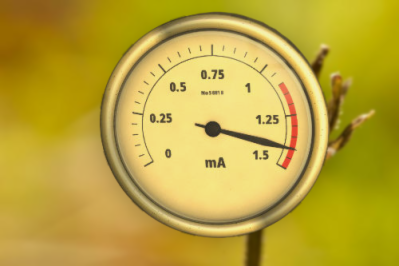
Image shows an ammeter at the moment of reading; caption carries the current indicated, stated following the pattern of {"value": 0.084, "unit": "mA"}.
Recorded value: {"value": 1.4, "unit": "mA"}
